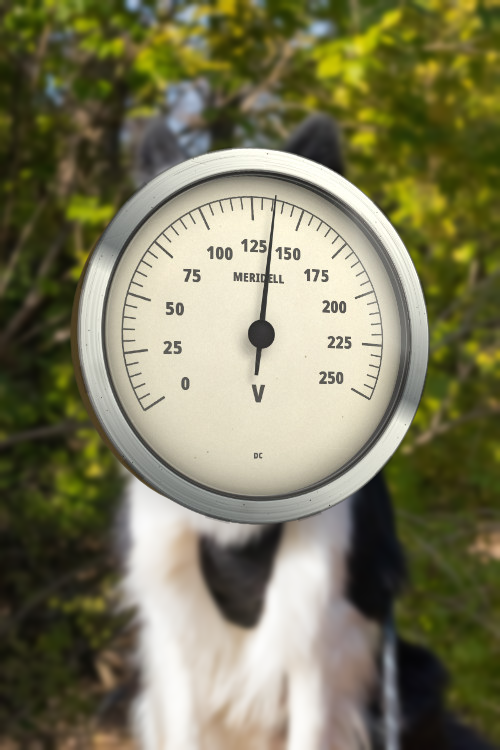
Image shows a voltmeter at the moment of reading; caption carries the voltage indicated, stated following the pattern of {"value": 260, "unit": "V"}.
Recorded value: {"value": 135, "unit": "V"}
